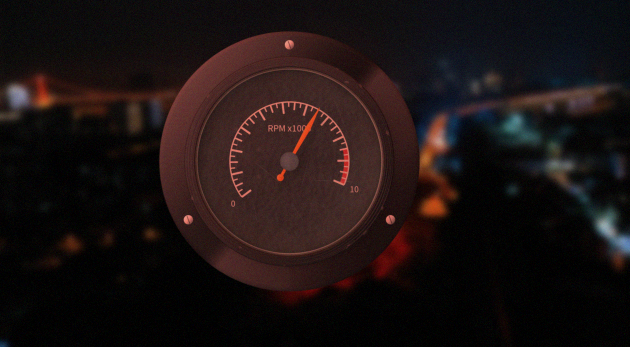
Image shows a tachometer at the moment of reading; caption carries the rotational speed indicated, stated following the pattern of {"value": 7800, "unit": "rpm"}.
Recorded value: {"value": 6500, "unit": "rpm"}
